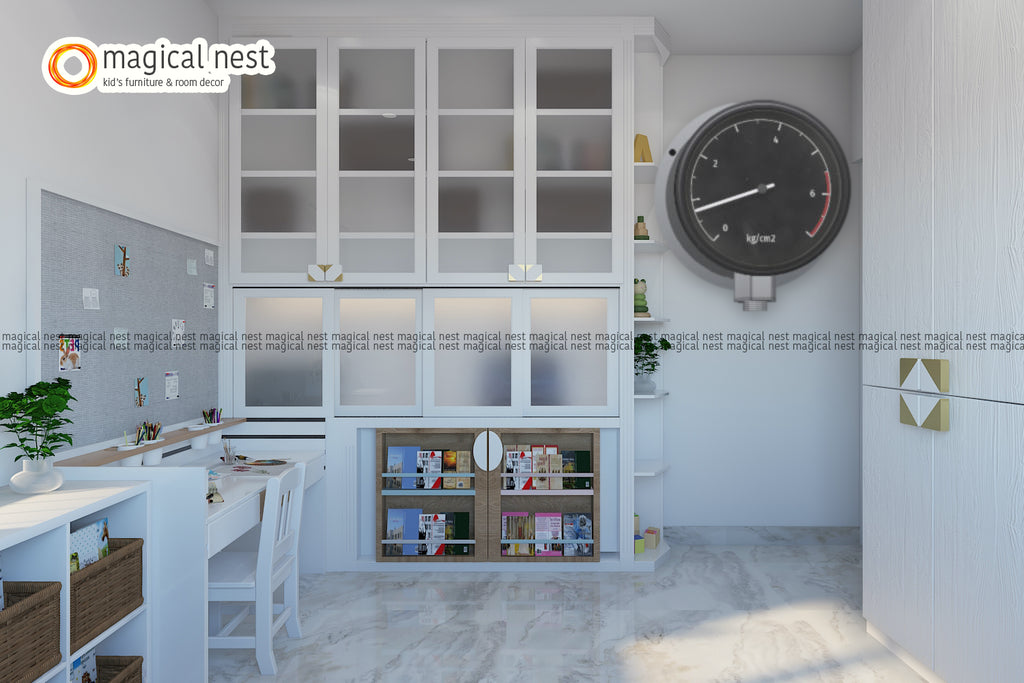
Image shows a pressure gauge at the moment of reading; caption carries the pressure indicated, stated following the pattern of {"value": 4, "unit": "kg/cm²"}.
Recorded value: {"value": 0.75, "unit": "kg/cm²"}
